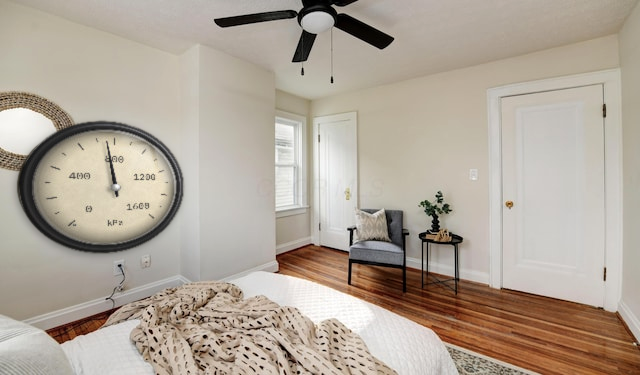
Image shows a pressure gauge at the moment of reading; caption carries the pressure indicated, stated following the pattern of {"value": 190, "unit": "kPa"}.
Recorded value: {"value": 750, "unit": "kPa"}
